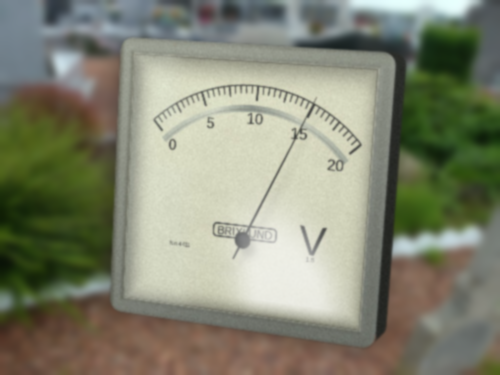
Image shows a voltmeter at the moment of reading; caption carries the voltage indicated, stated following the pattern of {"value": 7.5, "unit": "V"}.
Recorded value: {"value": 15, "unit": "V"}
